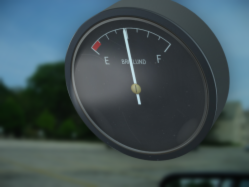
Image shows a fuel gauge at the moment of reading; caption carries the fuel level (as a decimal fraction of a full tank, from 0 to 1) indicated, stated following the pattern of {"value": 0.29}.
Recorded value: {"value": 0.5}
